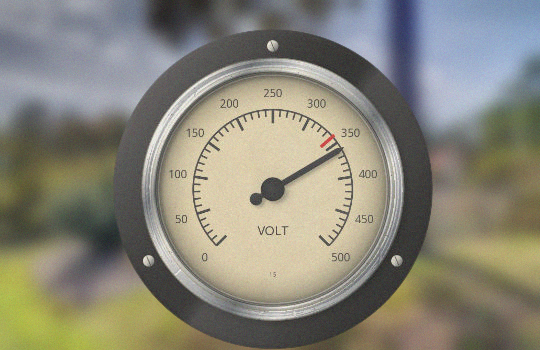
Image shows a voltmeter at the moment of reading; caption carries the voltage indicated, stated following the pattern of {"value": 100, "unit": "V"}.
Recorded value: {"value": 360, "unit": "V"}
